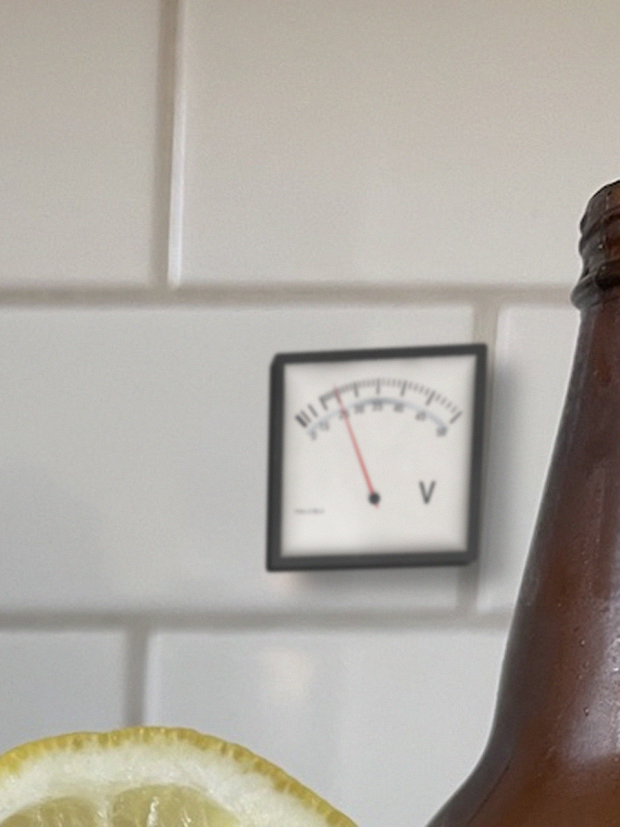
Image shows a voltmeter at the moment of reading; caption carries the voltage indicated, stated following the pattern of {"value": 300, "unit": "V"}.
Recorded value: {"value": 25, "unit": "V"}
